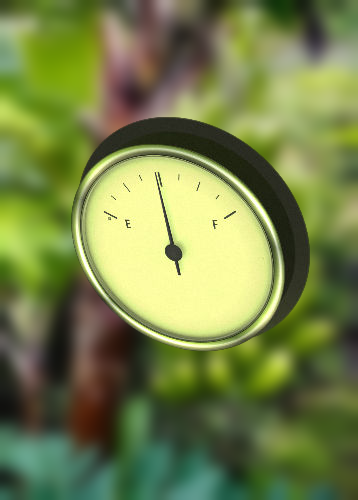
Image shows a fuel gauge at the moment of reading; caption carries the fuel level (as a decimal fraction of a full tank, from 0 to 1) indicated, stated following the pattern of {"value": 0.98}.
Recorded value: {"value": 0.5}
